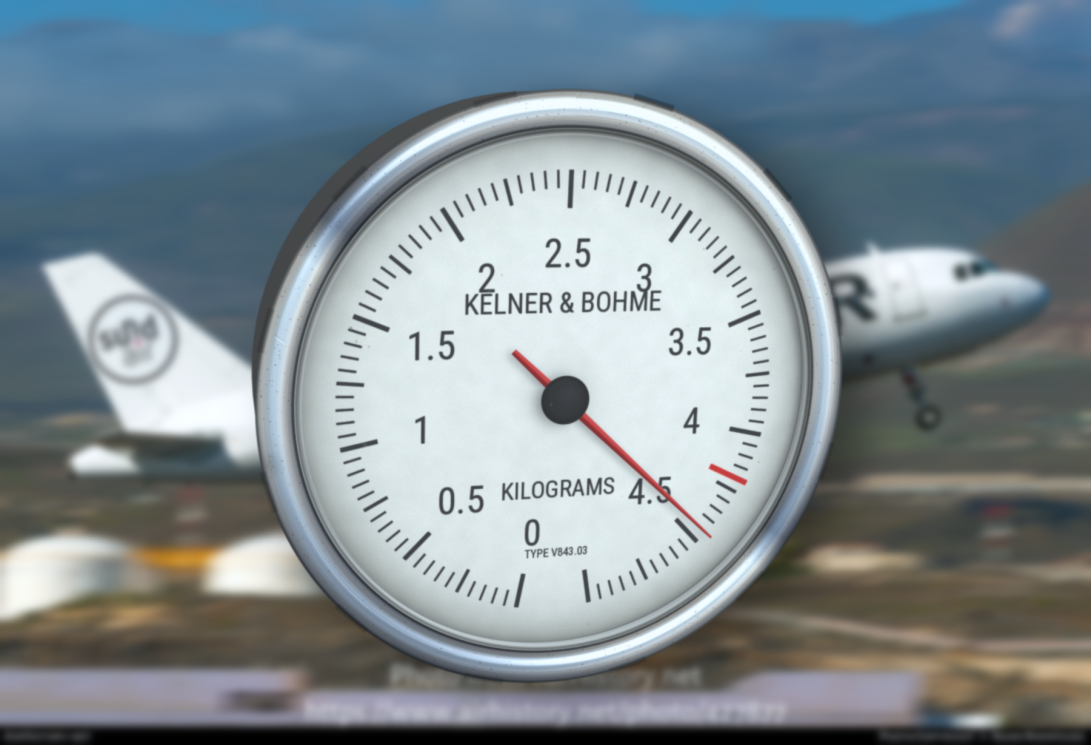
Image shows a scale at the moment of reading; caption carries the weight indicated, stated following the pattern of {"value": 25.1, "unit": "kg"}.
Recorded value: {"value": 4.45, "unit": "kg"}
